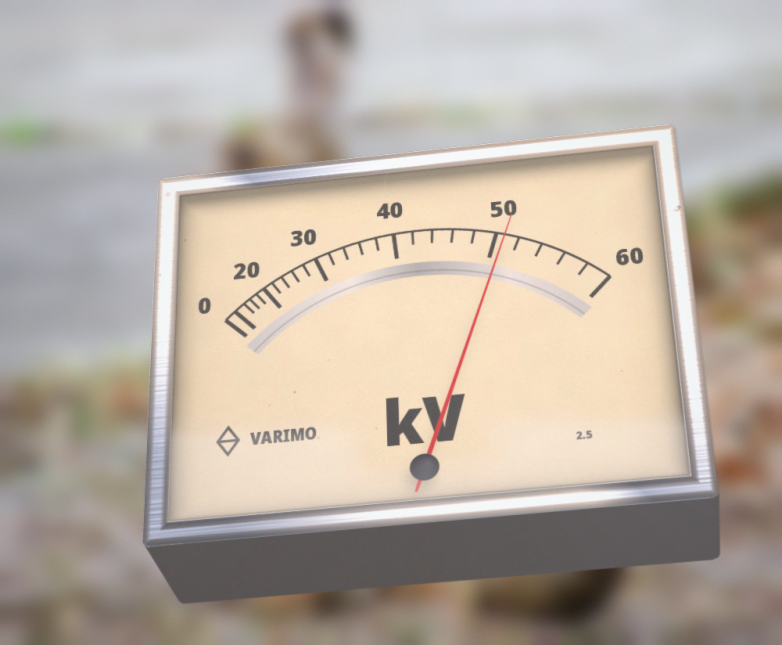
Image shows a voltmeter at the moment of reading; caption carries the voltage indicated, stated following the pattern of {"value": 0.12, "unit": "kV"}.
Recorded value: {"value": 51, "unit": "kV"}
